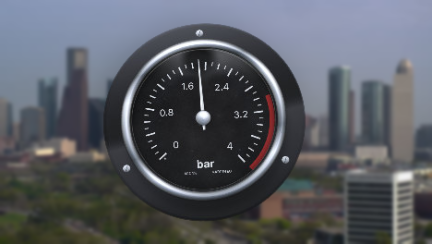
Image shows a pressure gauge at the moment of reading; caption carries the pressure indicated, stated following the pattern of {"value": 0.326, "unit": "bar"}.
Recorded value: {"value": 1.9, "unit": "bar"}
